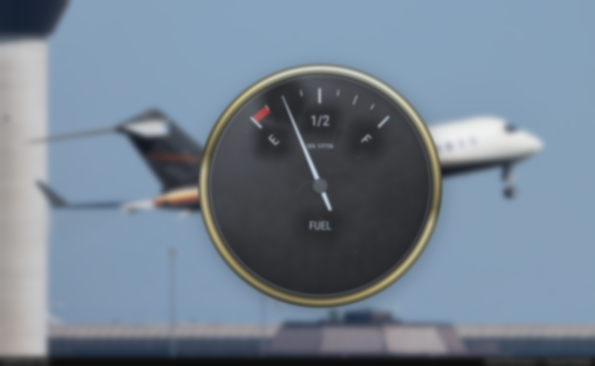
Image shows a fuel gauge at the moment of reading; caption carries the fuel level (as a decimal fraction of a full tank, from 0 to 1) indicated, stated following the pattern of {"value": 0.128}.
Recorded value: {"value": 0.25}
